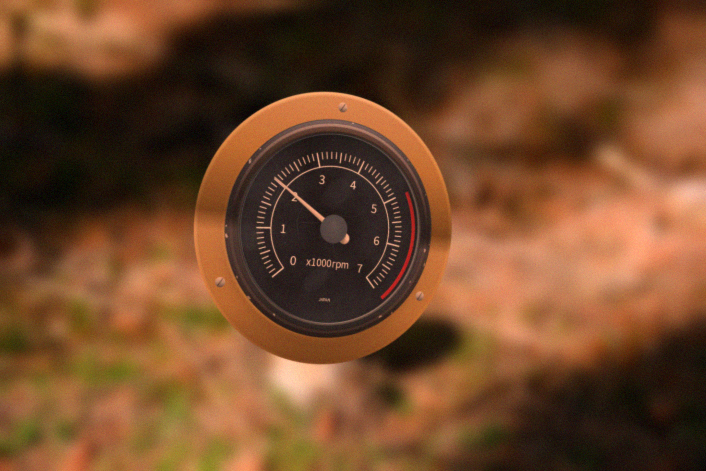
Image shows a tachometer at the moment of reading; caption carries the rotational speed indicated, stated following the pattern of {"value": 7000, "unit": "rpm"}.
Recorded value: {"value": 2000, "unit": "rpm"}
